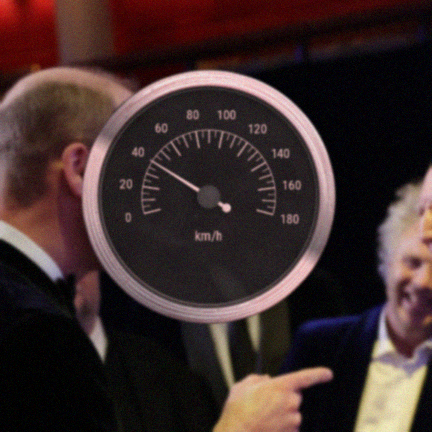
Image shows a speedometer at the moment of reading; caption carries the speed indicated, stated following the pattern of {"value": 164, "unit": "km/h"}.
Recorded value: {"value": 40, "unit": "km/h"}
